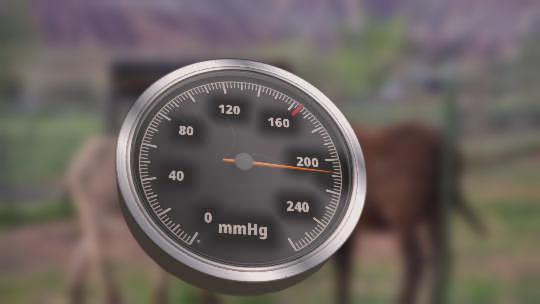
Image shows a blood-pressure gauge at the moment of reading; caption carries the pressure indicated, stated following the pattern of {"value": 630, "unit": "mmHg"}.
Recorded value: {"value": 210, "unit": "mmHg"}
